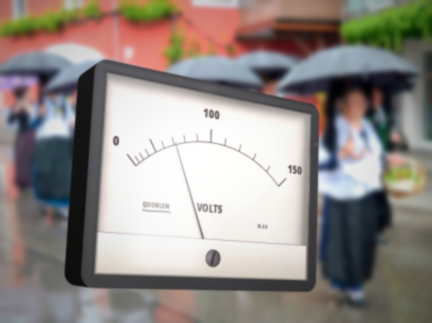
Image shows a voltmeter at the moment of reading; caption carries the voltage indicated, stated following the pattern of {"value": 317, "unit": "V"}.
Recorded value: {"value": 70, "unit": "V"}
